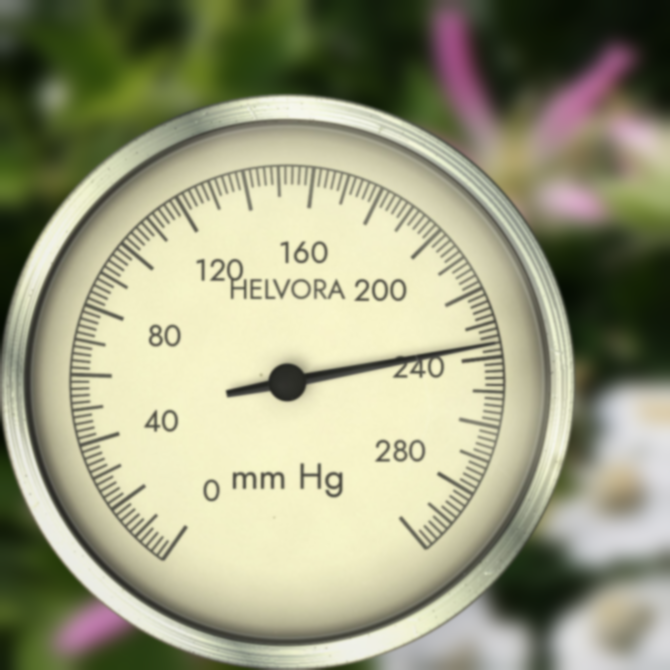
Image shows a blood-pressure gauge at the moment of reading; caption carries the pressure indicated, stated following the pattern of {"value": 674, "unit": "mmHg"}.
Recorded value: {"value": 236, "unit": "mmHg"}
